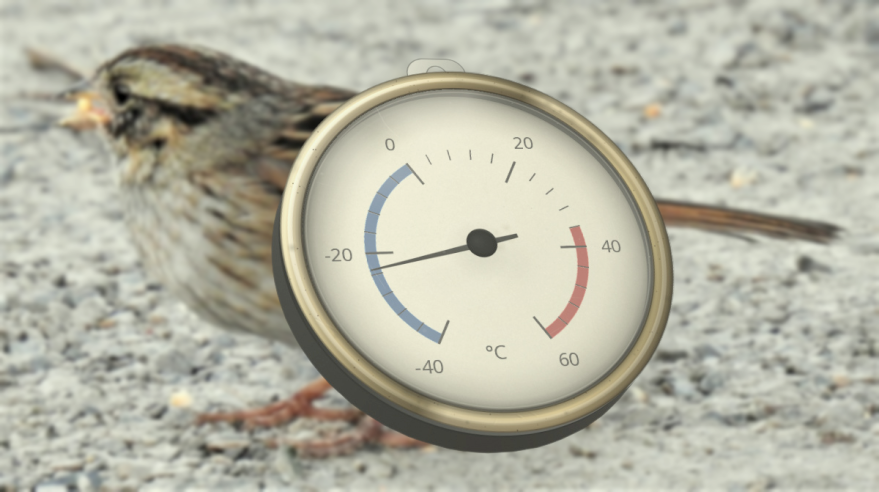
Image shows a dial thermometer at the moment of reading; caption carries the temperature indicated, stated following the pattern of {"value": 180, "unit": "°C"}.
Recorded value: {"value": -24, "unit": "°C"}
